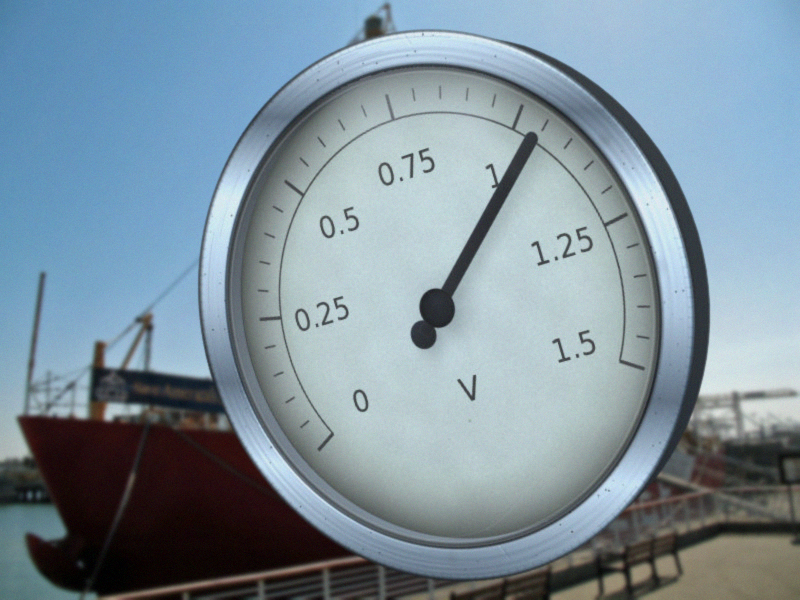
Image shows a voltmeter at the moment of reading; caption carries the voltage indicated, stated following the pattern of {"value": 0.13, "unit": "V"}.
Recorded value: {"value": 1.05, "unit": "V"}
